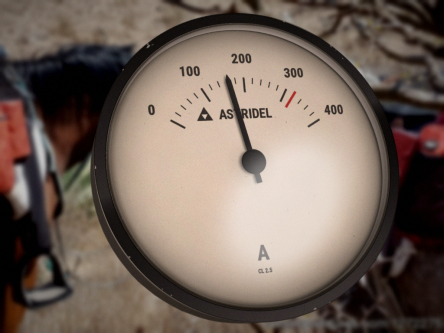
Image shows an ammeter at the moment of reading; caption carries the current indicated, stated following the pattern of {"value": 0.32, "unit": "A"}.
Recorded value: {"value": 160, "unit": "A"}
